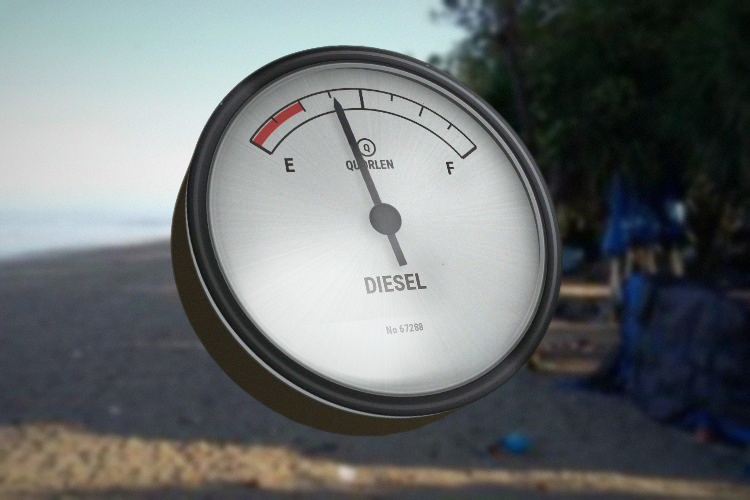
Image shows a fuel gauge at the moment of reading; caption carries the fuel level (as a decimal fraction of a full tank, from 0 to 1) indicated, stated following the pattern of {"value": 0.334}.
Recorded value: {"value": 0.375}
